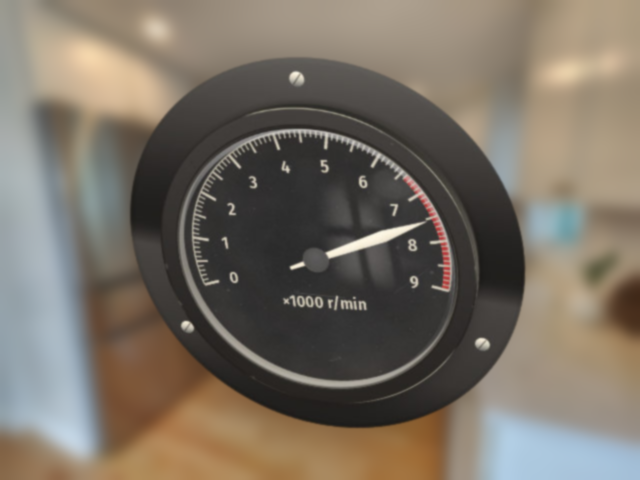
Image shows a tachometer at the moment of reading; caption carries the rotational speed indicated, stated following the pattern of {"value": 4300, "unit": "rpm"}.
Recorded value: {"value": 7500, "unit": "rpm"}
